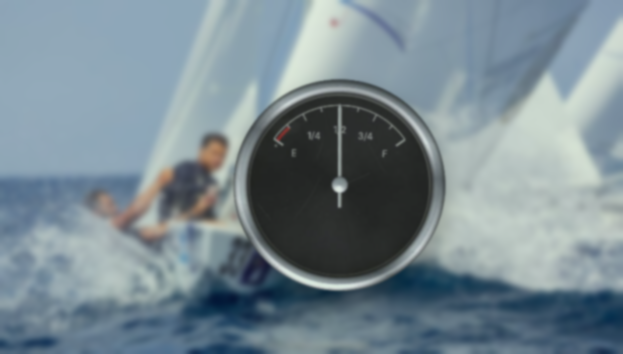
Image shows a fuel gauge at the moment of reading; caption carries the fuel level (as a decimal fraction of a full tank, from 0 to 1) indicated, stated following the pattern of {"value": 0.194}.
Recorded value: {"value": 0.5}
